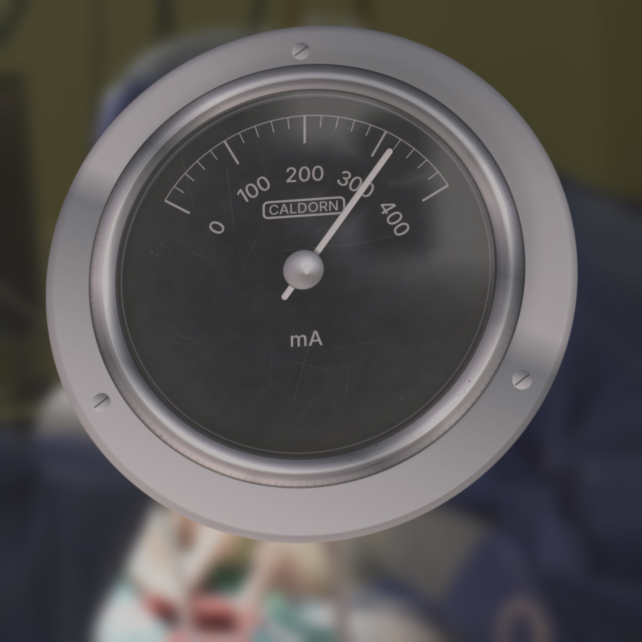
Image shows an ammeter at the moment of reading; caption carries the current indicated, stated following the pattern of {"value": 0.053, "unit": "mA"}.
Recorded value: {"value": 320, "unit": "mA"}
